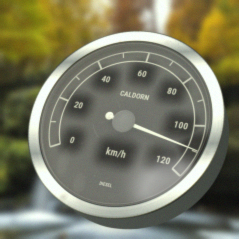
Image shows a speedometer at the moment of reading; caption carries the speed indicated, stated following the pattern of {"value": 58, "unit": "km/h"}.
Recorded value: {"value": 110, "unit": "km/h"}
